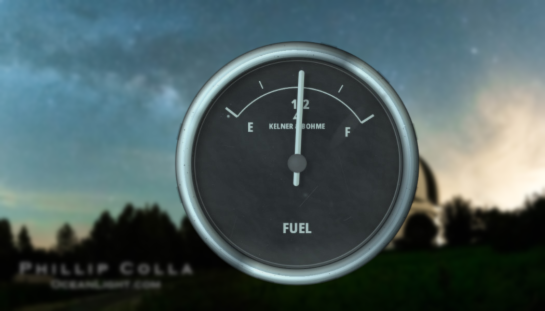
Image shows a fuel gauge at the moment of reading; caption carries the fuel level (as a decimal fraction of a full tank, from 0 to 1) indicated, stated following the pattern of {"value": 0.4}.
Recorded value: {"value": 0.5}
